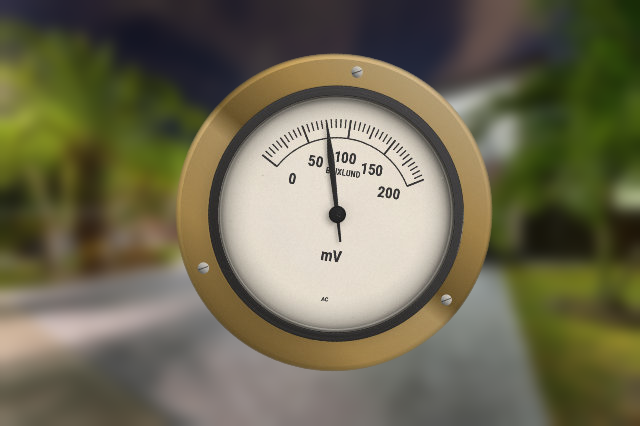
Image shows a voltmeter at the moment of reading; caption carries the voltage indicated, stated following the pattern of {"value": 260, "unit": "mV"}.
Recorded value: {"value": 75, "unit": "mV"}
